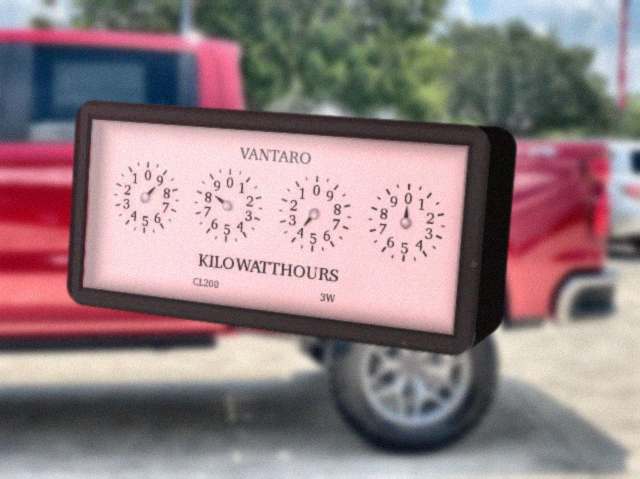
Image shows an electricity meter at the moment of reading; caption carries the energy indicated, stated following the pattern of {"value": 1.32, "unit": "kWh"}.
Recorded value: {"value": 8840, "unit": "kWh"}
